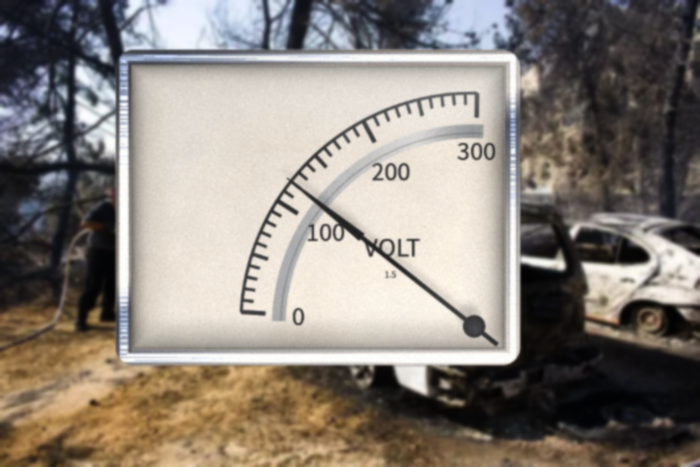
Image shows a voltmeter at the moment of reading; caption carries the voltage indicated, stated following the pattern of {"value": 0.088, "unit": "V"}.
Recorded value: {"value": 120, "unit": "V"}
